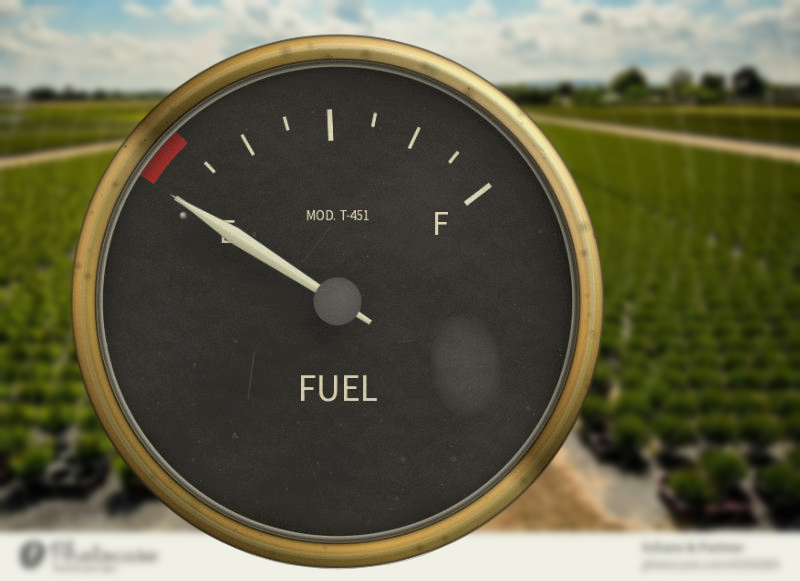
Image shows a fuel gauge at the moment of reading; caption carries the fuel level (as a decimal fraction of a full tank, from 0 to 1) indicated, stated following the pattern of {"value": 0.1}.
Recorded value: {"value": 0}
